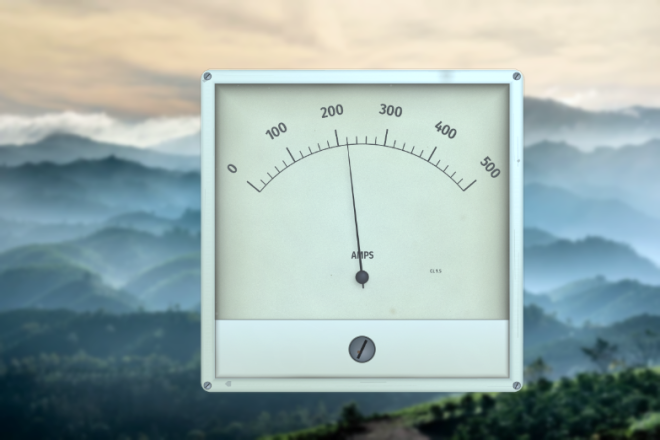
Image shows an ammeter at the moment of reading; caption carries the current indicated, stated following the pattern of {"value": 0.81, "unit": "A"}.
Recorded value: {"value": 220, "unit": "A"}
